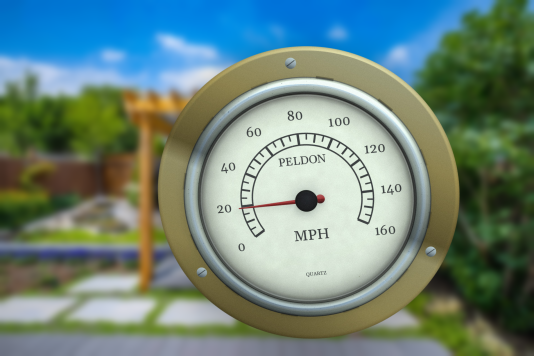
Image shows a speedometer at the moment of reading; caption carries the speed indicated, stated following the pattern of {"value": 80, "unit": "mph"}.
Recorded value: {"value": 20, "unit": "mph"}
